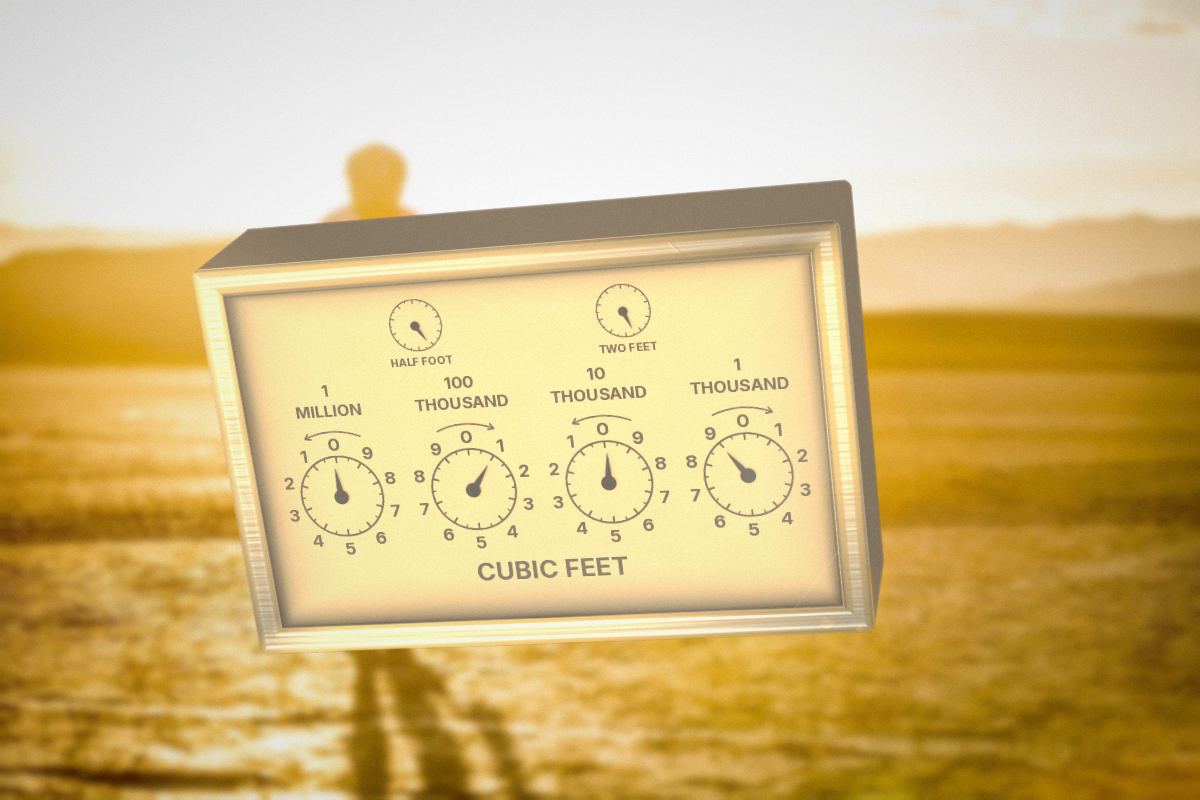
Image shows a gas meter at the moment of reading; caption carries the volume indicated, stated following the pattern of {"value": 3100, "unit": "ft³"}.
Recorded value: {"value": 9900, "unit": "ft³"}
